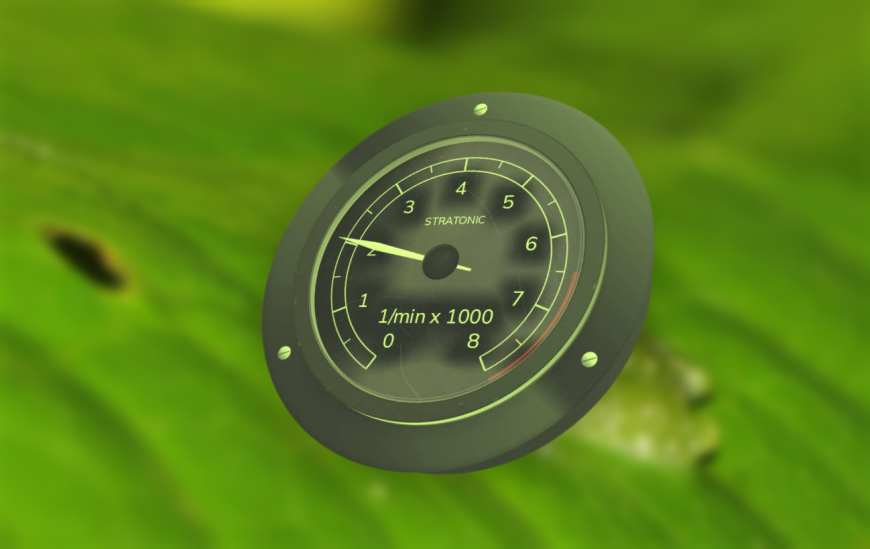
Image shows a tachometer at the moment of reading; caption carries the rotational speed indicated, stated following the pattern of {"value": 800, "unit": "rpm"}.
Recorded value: {"value": 2000, "unit": "rpm"}
